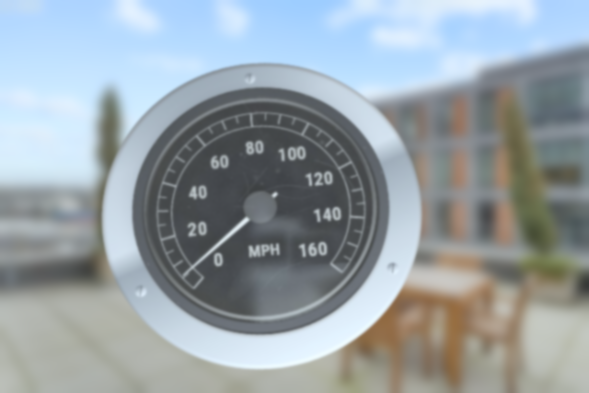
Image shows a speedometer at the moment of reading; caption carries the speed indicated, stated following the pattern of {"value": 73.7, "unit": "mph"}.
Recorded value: {"value": 5, "unit": "mph"}
